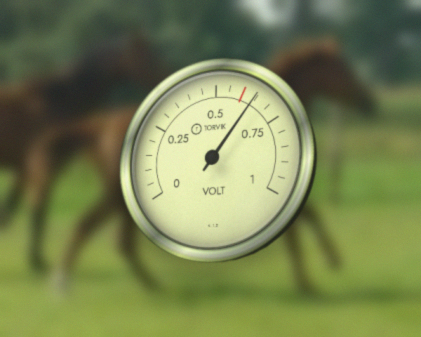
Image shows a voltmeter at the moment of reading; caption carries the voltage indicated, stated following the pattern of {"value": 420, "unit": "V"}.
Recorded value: {"value": 0.65, "unit": "V"}
